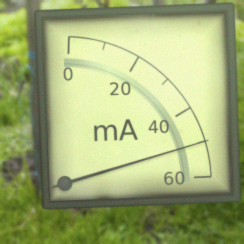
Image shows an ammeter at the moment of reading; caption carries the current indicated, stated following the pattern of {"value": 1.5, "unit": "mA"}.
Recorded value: {"value": 50, "unit": "mA"}
